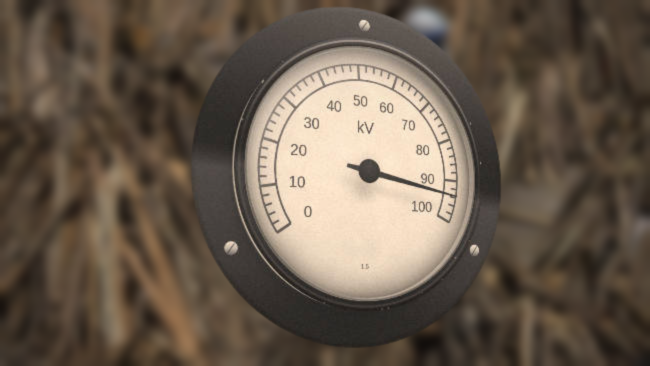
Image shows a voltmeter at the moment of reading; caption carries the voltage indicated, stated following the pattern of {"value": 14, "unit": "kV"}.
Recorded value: {"value": 94, "unit": "kV"}
